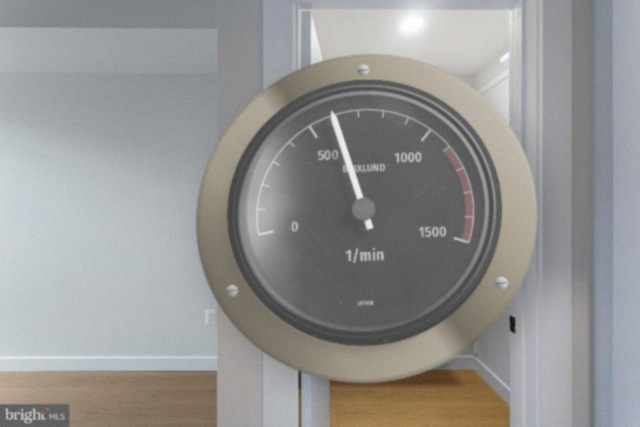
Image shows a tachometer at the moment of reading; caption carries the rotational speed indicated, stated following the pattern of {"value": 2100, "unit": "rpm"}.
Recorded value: {"value": 600, "unit": "rpm"}
